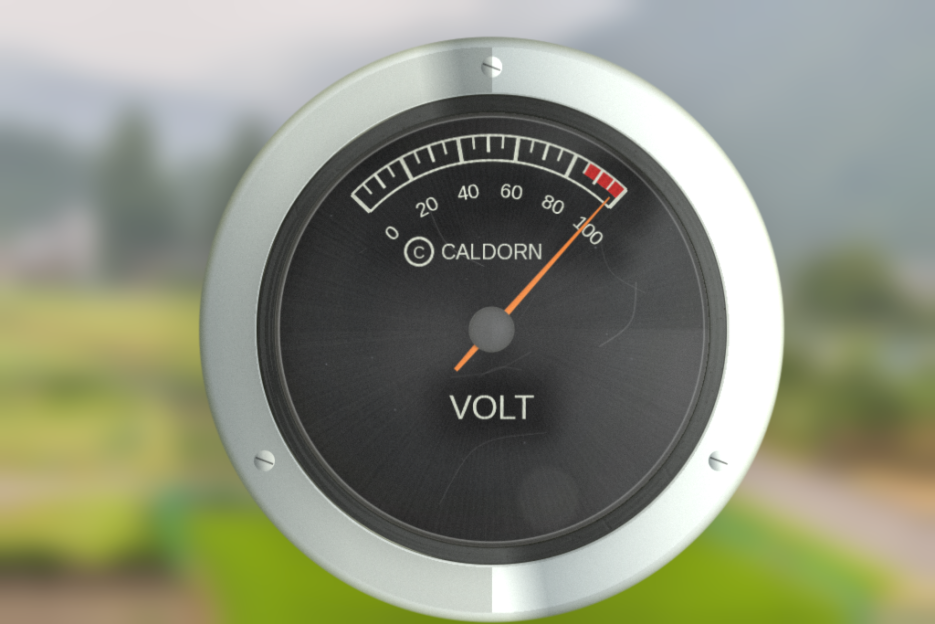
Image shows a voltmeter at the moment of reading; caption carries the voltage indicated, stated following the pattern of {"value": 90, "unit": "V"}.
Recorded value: {"value": 97.5, "unit": "V"}
